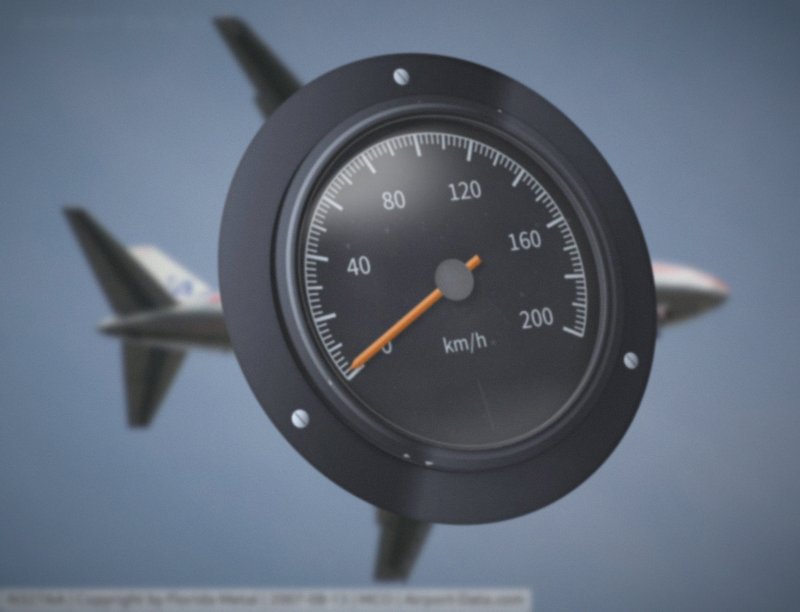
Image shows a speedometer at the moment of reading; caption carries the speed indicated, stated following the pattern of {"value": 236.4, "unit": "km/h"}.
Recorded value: {"value": 2, "unit": "km/h"}
